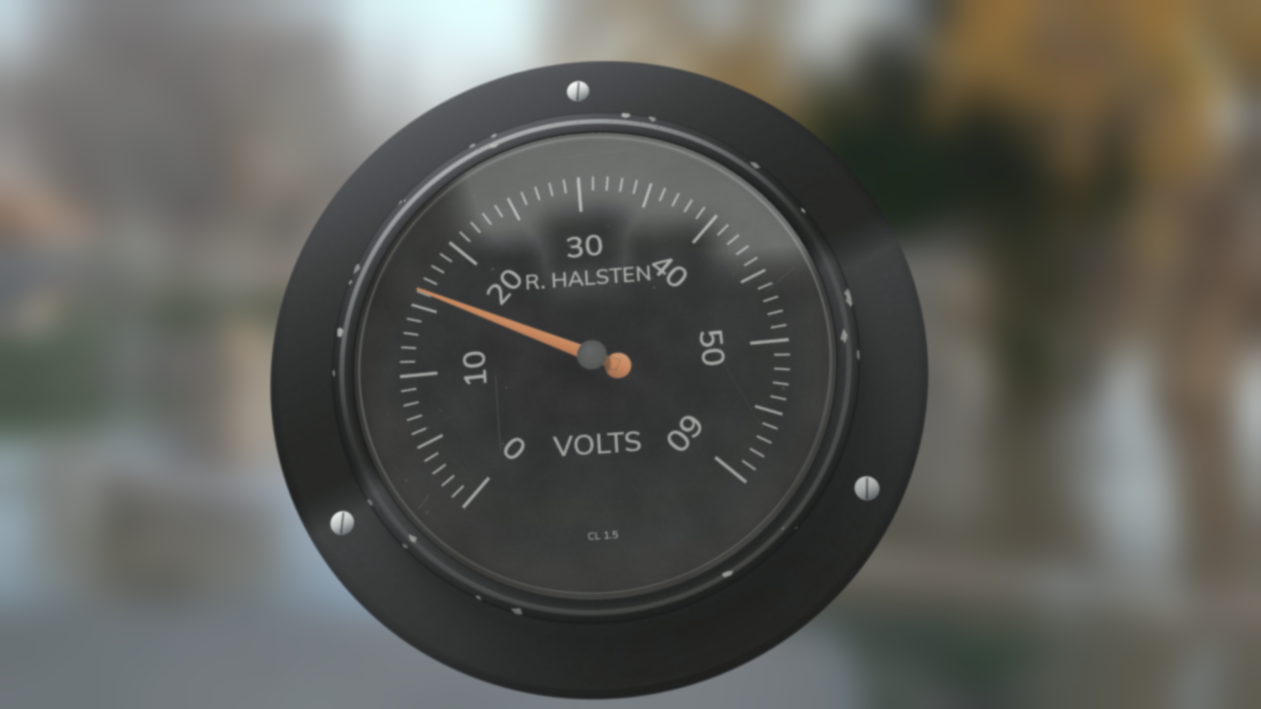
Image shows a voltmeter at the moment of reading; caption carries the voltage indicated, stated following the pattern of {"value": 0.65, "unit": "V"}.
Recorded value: {"value": 16, "unit": "V"}
